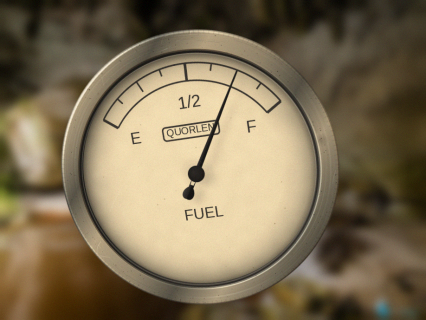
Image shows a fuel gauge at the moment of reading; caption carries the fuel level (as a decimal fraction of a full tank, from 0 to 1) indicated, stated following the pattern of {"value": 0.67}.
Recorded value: {"value": 0.75}
